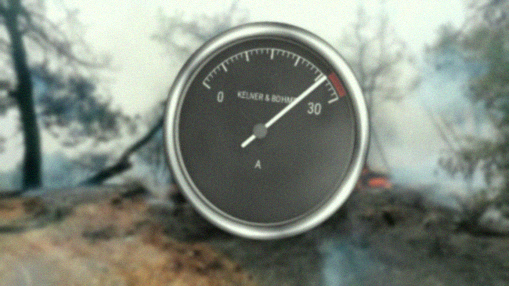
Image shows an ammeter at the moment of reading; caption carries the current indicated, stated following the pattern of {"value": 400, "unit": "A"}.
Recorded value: {"value": 26, "unit": "A"}
